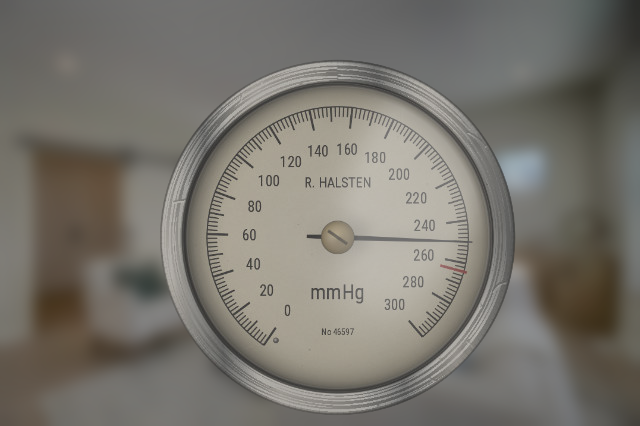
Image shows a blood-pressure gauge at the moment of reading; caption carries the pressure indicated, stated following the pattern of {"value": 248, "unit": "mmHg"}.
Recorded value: {"value": 250, "unit": "mmHg"}
